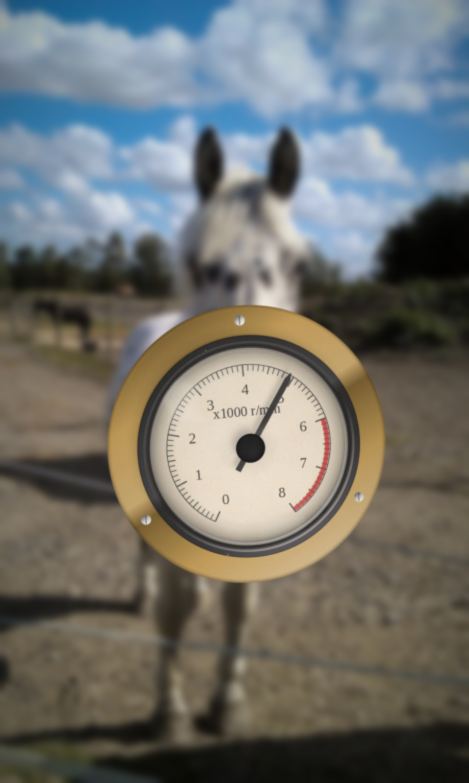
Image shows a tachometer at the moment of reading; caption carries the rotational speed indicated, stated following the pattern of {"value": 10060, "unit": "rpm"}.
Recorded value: {"value": 4900, "unit": "rpm"}
